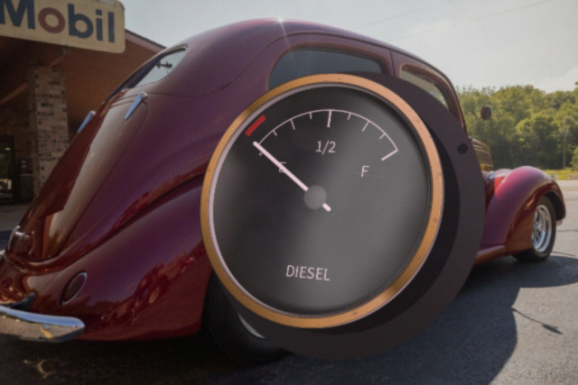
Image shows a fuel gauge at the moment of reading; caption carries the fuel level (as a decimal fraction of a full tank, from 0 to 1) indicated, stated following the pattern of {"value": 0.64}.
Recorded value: {"value": 0}
